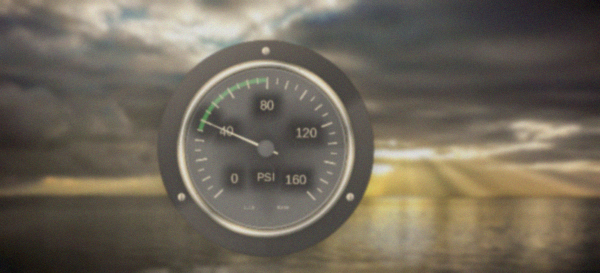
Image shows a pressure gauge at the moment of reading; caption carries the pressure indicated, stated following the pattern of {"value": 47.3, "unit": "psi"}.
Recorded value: {"value": 40, "unit": "psi"}
